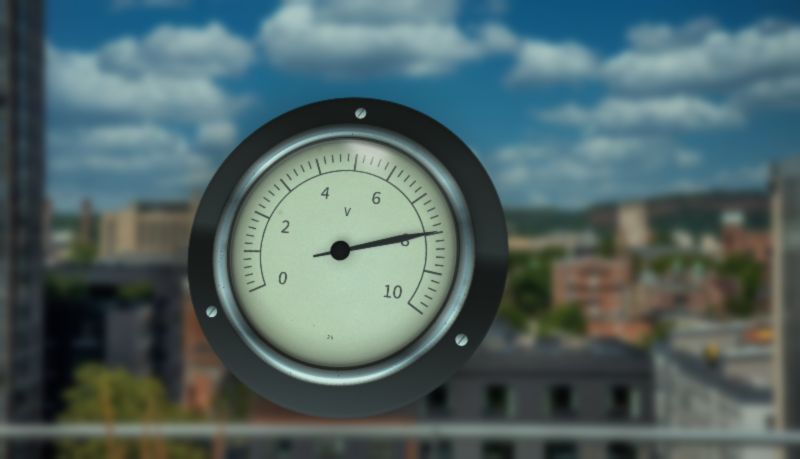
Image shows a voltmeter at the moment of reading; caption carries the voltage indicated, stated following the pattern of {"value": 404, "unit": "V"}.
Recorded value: {"value": 8, "unit": "V"}
